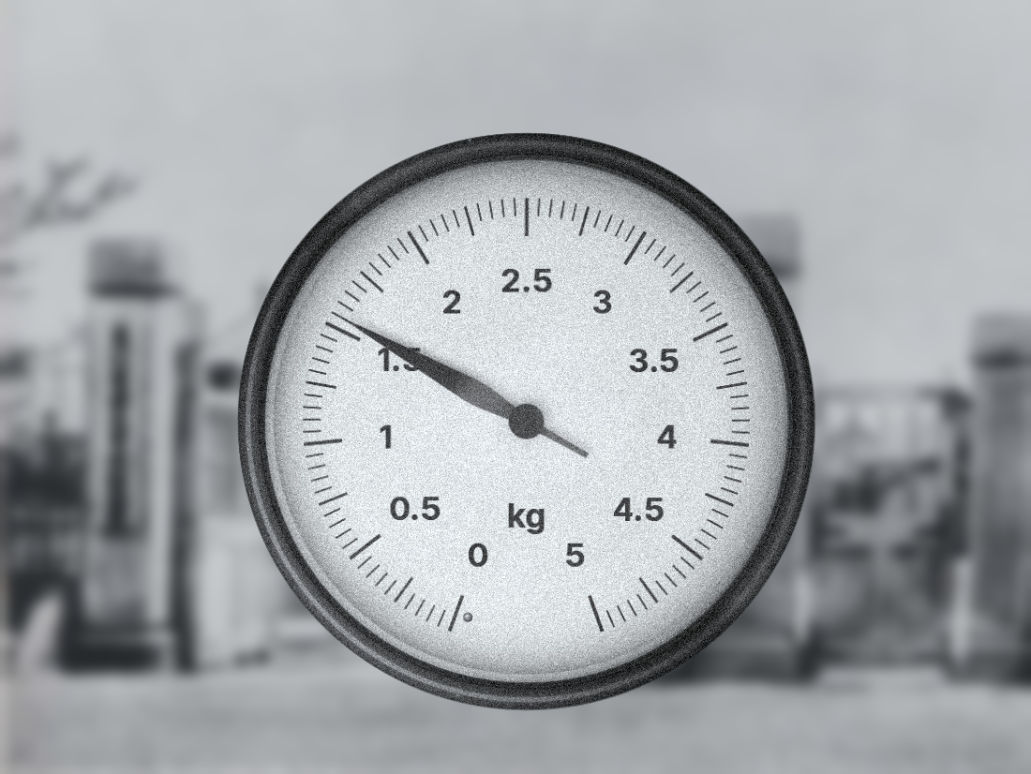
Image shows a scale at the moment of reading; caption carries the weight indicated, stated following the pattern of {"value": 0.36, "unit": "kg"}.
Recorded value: {"value": 1.55, "unit": "kg"}
